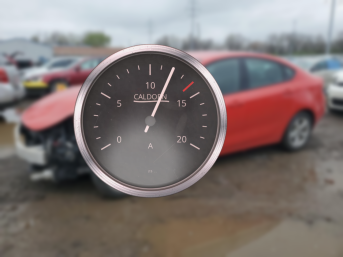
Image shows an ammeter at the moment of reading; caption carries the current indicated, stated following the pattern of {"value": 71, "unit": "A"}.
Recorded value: {"value": 12, "unit": "A"}
